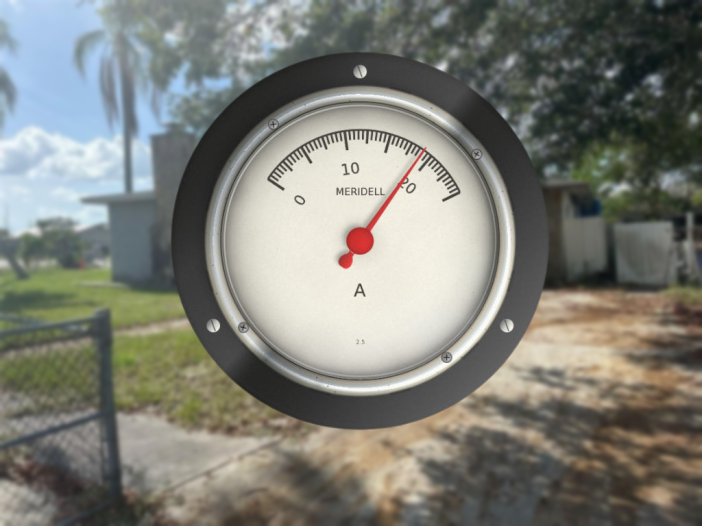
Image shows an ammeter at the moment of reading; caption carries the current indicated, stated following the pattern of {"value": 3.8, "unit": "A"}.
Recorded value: {"value": 19, "unit": "A"}
